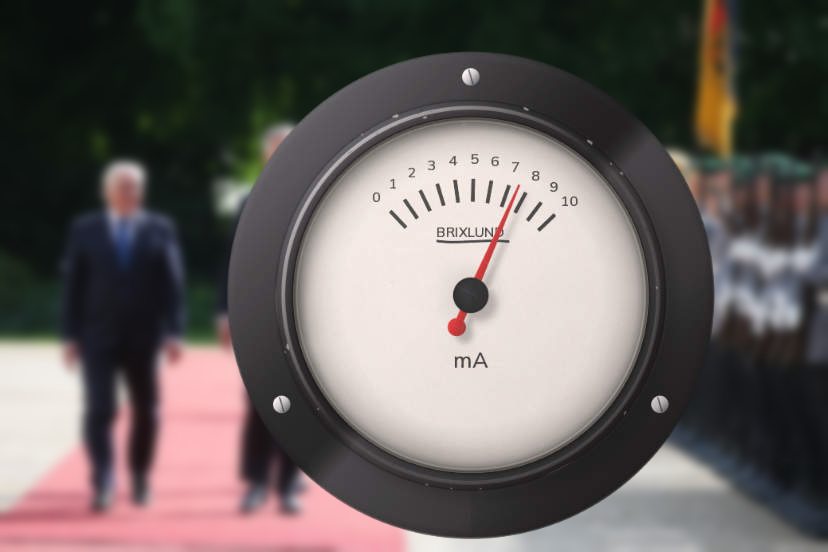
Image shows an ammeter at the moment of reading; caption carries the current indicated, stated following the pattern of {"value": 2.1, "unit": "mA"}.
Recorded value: {"value": 7.5, "unit": "mA"}
